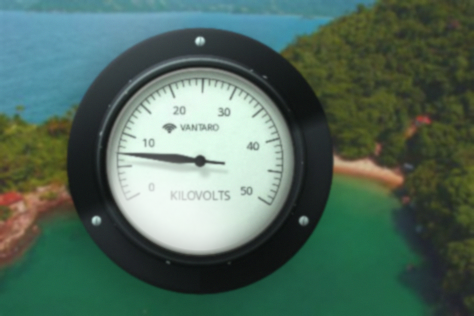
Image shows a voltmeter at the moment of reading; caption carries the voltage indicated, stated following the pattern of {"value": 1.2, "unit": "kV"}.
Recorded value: {"value": 7, "unit": "kV"}
